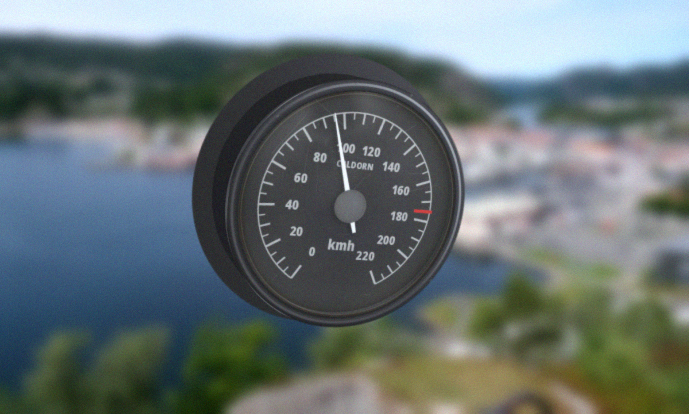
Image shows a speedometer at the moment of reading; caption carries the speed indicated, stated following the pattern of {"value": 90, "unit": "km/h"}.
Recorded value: {"value": 95, "unit": "km/h"}
